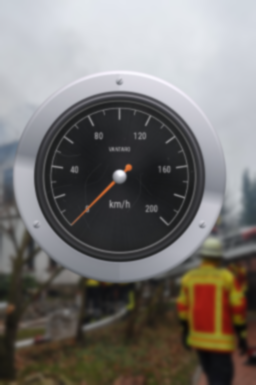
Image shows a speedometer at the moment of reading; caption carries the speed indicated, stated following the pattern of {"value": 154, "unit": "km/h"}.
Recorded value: {"value": 0, "unit": "km/h"}
